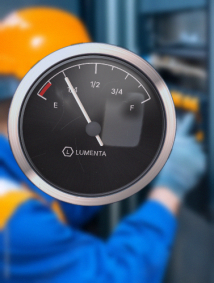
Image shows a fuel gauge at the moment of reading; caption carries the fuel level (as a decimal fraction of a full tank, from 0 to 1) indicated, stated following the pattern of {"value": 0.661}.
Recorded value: {"value": 0.25}
